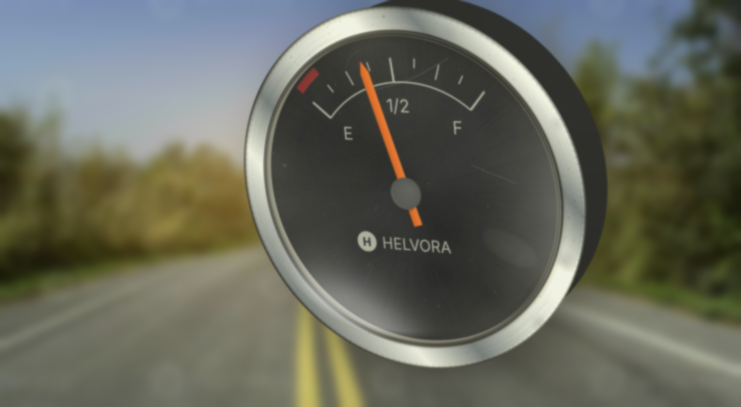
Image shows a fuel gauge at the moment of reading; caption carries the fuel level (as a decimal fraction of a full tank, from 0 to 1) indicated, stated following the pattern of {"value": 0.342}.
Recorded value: {"value": 0.375}
